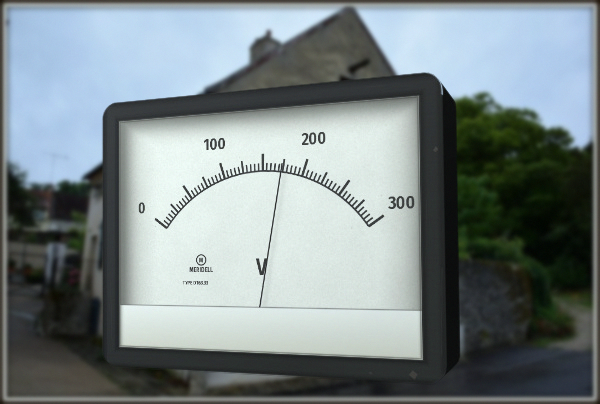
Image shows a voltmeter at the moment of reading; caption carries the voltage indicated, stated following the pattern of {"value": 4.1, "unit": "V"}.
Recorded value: {"value": 175, "unit": "V"}
